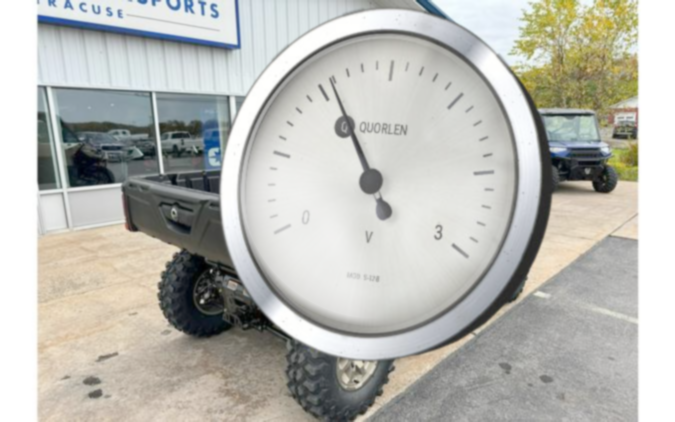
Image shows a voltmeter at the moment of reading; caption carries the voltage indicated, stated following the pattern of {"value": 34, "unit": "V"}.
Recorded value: {"value": 1.1, "unit": "V"}
